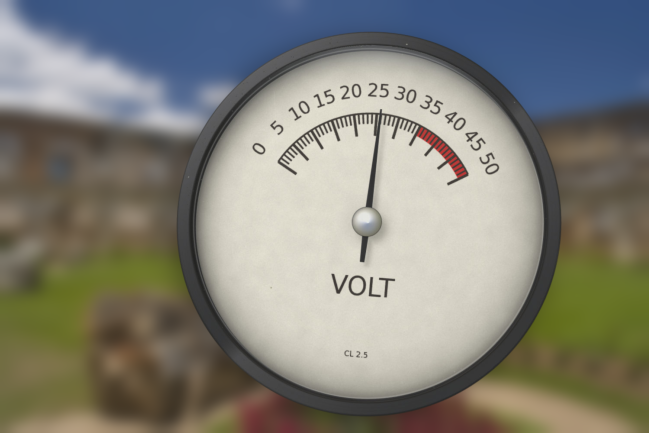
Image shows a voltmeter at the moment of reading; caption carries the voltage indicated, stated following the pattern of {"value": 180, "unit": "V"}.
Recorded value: {"value": 26, "unit": "V"}
